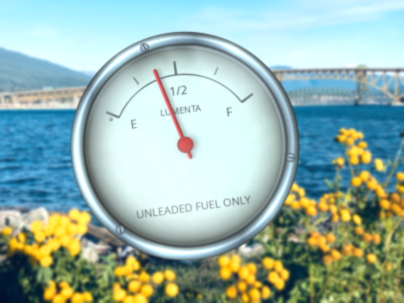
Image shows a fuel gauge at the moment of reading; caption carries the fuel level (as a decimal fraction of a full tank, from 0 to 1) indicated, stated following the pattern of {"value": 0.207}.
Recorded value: {"value": 0.375}
